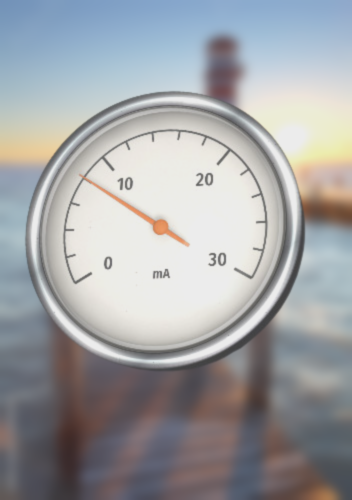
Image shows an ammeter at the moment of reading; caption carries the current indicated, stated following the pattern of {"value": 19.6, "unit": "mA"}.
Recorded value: {"value": 8, "unit": "mA"}
